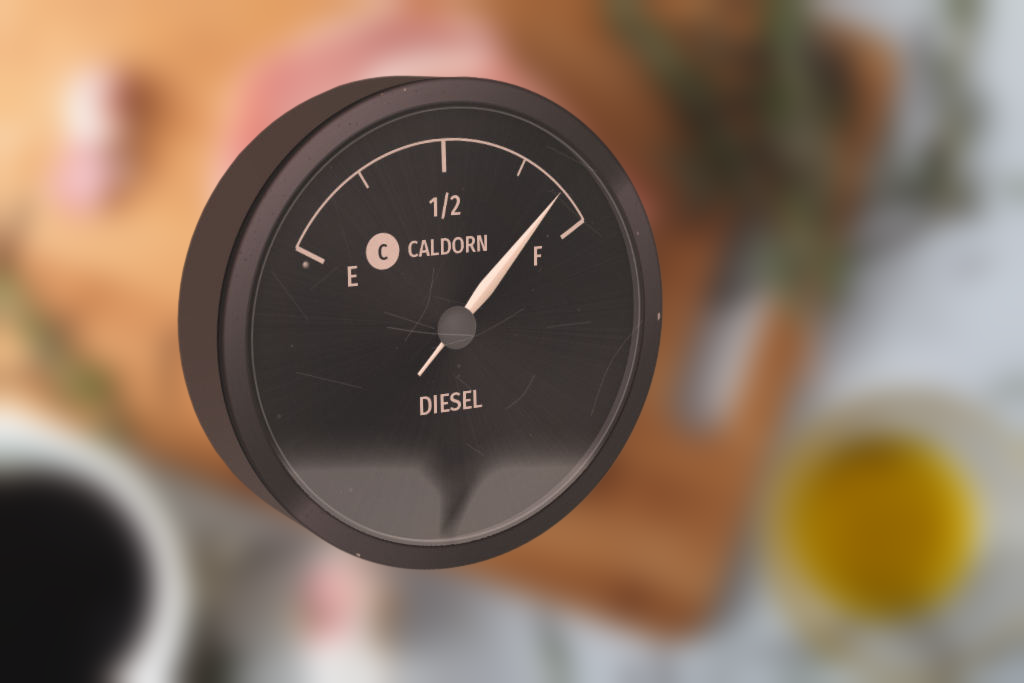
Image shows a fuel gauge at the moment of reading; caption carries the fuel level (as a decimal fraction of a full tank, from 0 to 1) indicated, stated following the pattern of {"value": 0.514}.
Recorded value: {"value": 0.875}
